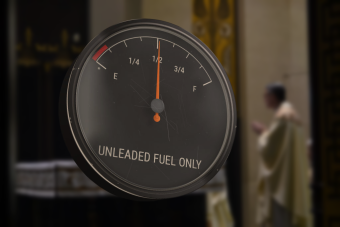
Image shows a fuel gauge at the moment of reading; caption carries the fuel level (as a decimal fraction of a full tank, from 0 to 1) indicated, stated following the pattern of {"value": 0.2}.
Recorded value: {"value": 0.5}
